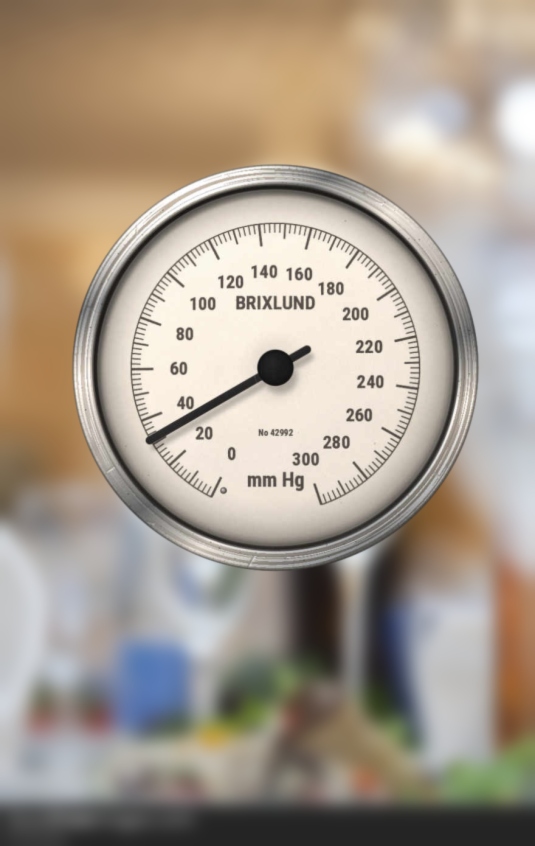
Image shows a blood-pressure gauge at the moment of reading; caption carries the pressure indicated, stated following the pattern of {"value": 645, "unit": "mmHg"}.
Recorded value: {"value": 32, "unit": "mmHg"}
